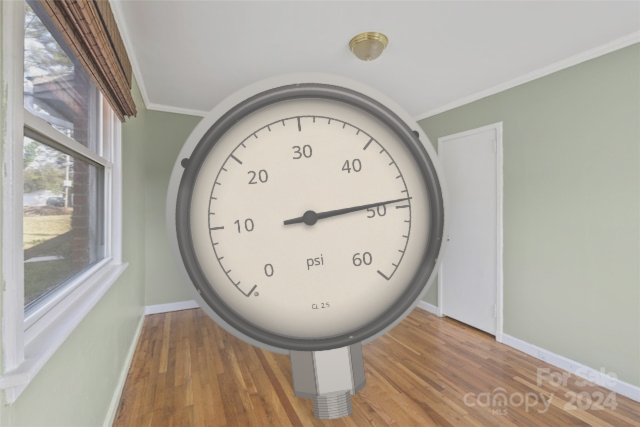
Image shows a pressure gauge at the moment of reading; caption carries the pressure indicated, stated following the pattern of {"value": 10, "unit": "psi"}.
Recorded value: {"value": 49, "unit": "psi"}
